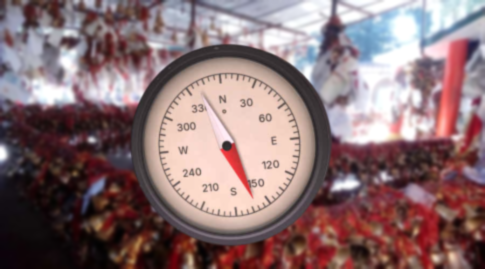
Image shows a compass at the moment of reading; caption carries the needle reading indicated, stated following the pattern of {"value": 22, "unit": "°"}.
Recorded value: {"value": 160, "unit": "°"}
